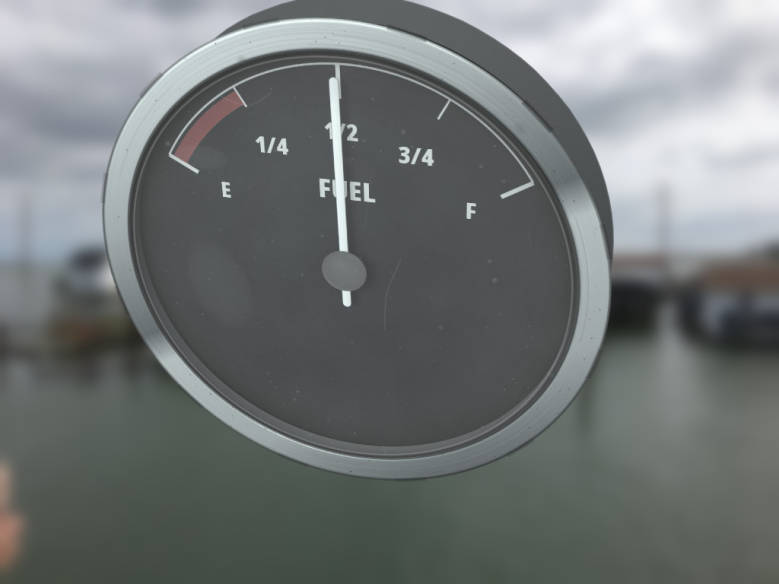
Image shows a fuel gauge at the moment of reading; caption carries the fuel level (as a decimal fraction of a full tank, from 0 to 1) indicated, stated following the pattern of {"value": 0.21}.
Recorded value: {"value": 0.5}
